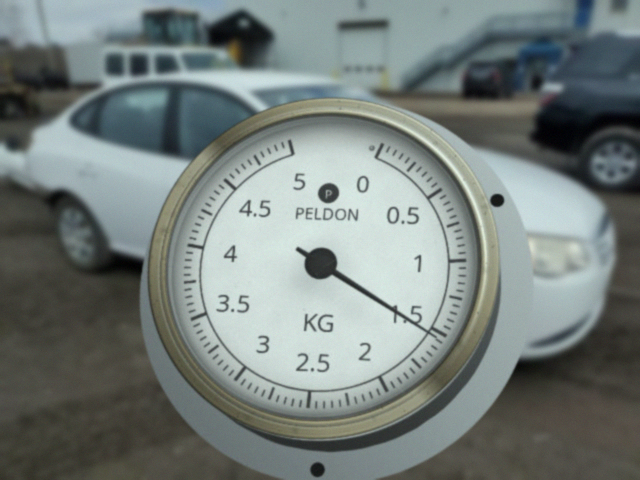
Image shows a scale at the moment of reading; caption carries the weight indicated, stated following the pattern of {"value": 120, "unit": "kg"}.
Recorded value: {"value": 1.55, "unit": "kg"}
